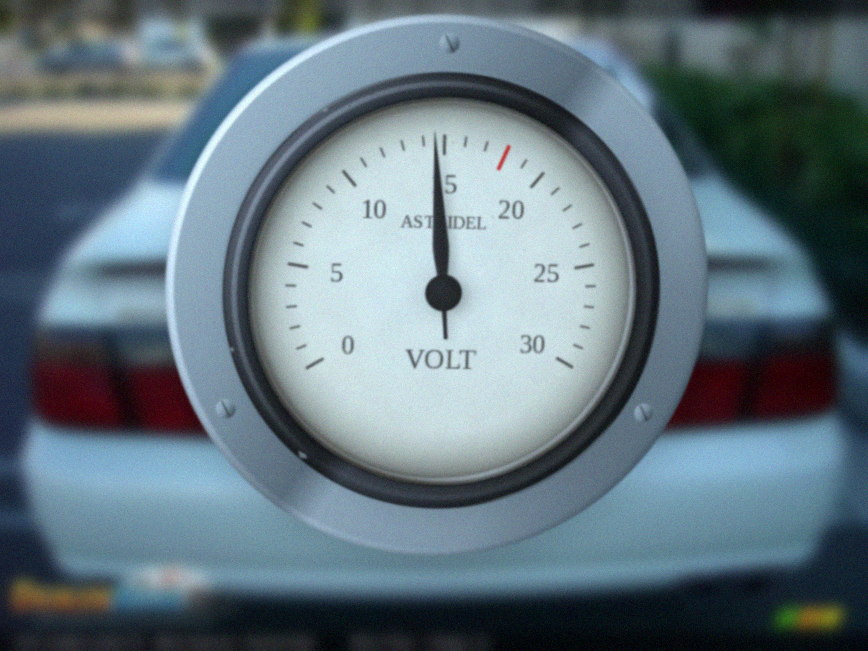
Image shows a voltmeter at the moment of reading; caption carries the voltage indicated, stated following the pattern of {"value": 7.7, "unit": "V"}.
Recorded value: {"value": 14.5, "unit": "V"}
